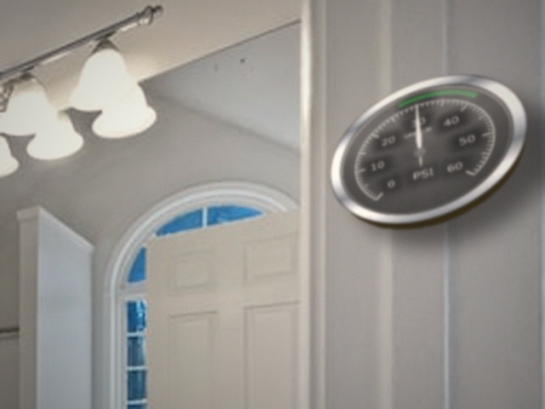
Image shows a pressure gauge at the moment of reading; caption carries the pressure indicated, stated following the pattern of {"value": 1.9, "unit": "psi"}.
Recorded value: {"value": 30, "unit": "psi"}
